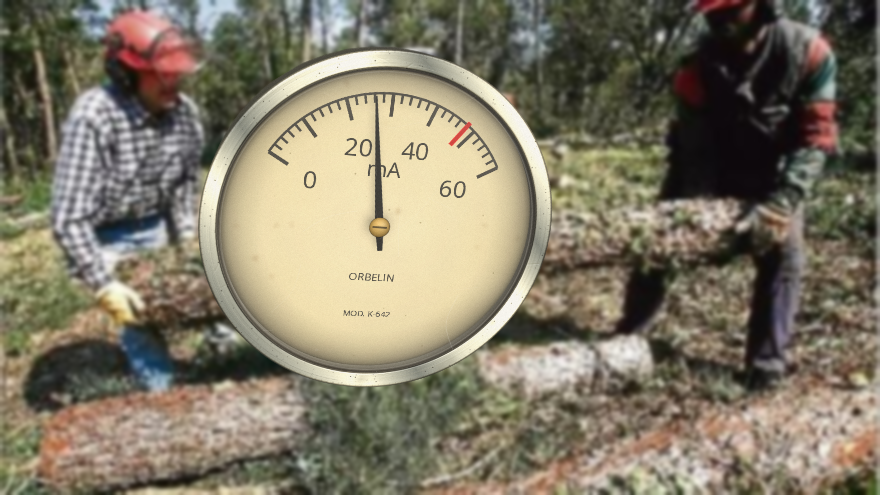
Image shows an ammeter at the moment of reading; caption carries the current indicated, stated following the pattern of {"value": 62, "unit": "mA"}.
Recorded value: {"value": 26, "unit": "mA"}
